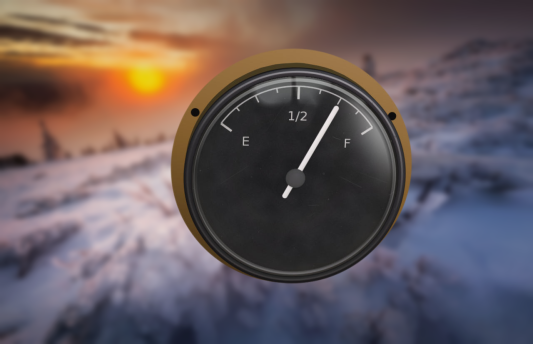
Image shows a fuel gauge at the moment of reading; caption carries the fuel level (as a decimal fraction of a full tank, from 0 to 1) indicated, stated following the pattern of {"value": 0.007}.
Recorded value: {"value": 0.75}
